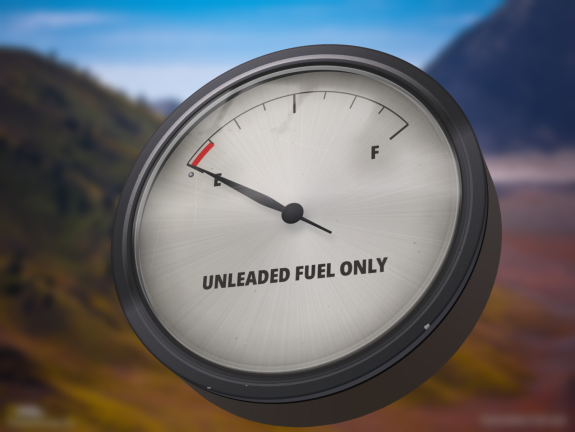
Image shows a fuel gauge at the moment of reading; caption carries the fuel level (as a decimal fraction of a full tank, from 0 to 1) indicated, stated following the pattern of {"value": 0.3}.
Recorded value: {"value": 0}
